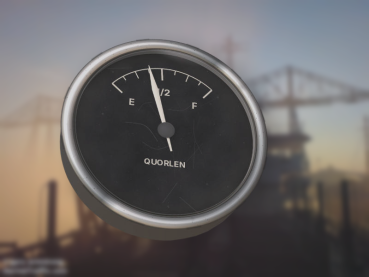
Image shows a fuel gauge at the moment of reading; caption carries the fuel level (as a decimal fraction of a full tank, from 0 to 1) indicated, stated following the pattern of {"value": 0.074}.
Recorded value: {"value": 0.375}
